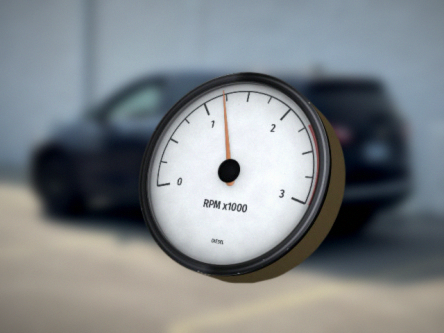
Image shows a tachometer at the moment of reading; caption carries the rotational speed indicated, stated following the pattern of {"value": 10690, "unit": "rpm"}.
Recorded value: {"value": 1250, "unit": "rpm"}
